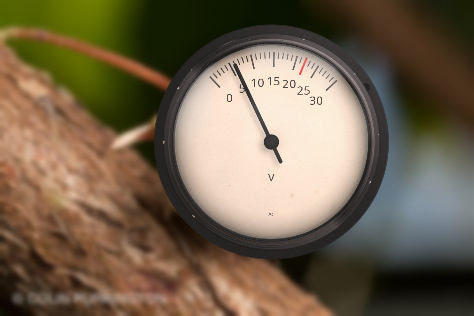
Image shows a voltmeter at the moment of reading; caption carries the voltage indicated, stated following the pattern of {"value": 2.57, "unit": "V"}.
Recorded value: {"value": 6, "unit": "V"}
